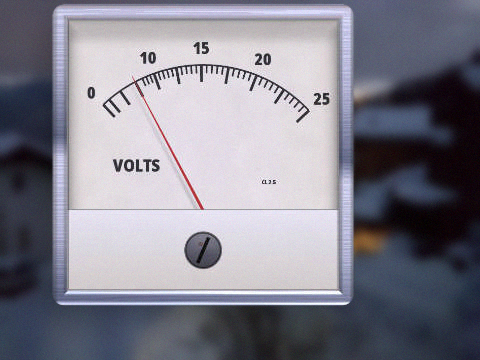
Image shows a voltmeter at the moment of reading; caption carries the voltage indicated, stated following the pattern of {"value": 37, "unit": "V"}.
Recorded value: {"value": 7.5, "unit": "V"}
